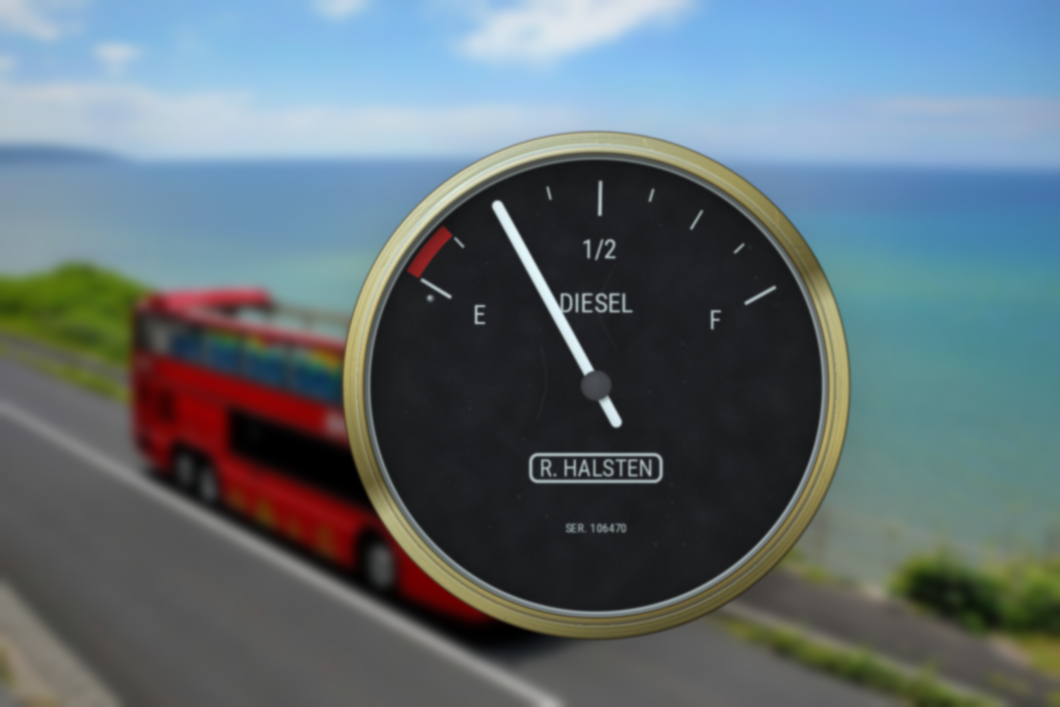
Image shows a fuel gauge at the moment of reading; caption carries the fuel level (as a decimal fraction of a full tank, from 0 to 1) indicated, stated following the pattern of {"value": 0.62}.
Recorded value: {"value": 0.25}
